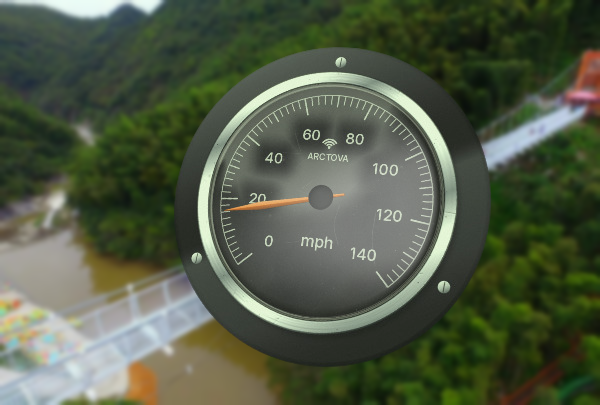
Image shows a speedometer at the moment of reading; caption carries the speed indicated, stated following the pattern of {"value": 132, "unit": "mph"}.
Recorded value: {"value": 16, "unit": "mph"}
